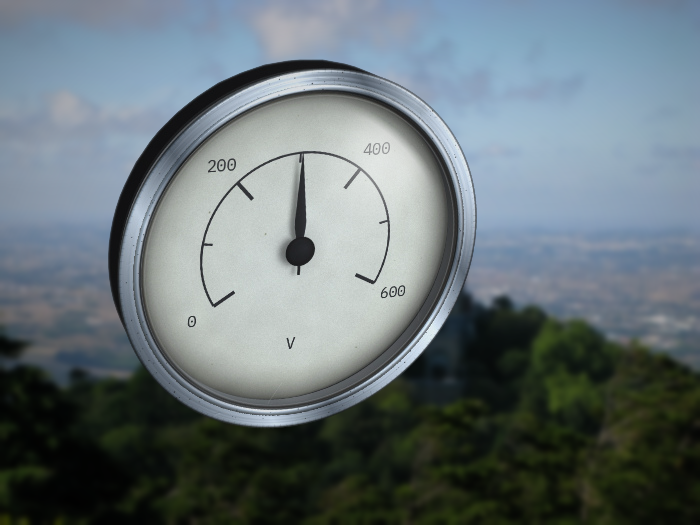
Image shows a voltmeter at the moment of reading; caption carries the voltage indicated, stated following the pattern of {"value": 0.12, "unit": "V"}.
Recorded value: {"value": 300, "unit": "V"}
